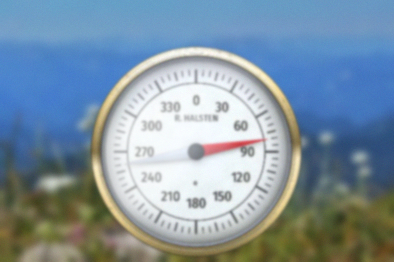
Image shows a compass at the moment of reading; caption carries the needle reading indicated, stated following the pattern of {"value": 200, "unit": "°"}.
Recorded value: {"value": 80, "unit": "°"}
